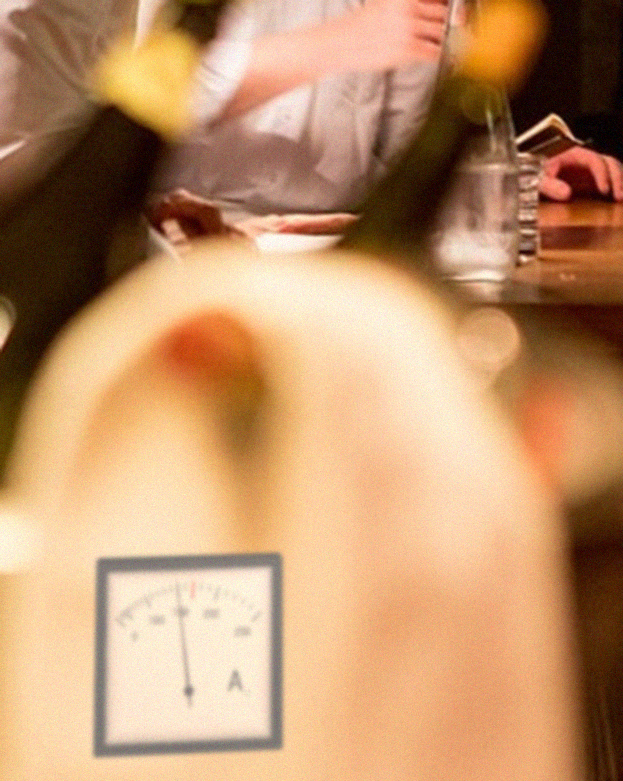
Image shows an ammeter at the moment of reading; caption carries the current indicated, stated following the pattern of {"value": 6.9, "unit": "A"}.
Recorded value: {"value": 150, "unit": "A"}
